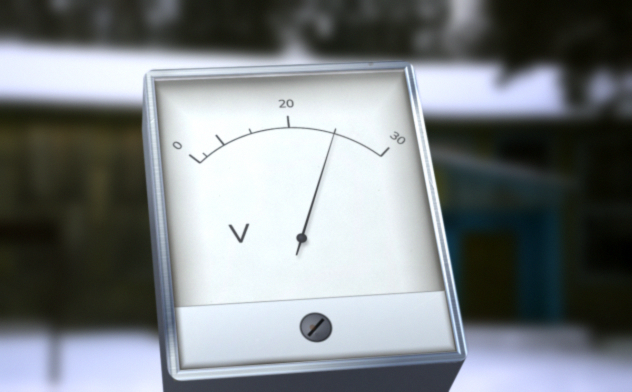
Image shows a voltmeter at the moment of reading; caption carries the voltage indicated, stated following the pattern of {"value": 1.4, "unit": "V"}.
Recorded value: {"value": 25, "unit": "V"}
